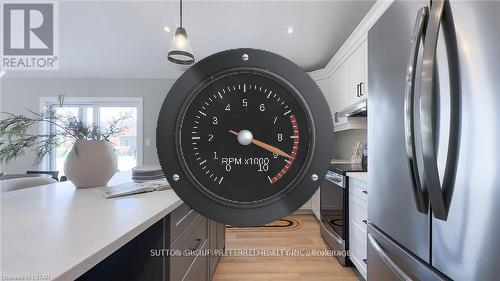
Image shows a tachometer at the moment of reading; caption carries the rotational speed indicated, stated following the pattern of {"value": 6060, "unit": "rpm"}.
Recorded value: {"value": 8800, "unit": "rpm"}
